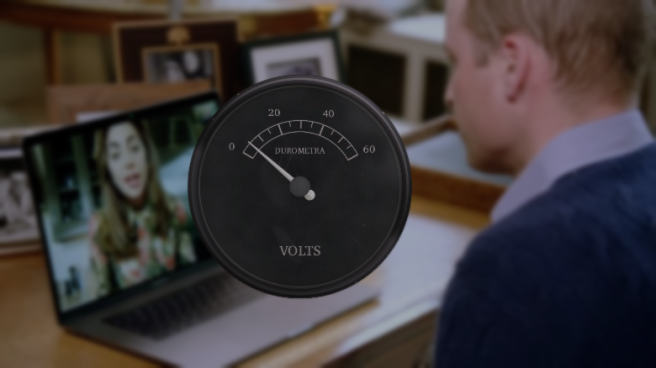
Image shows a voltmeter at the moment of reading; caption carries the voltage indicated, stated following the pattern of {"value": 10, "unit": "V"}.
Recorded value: {"value": 5, "unit": "V"}
